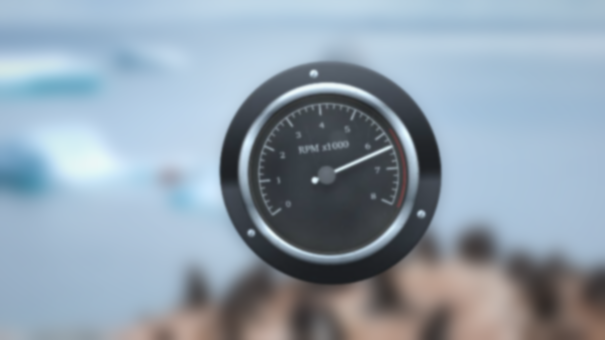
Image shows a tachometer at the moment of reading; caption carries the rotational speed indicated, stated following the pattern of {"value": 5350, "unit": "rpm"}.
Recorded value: {"value": 6400, "unit": "rpm"}
